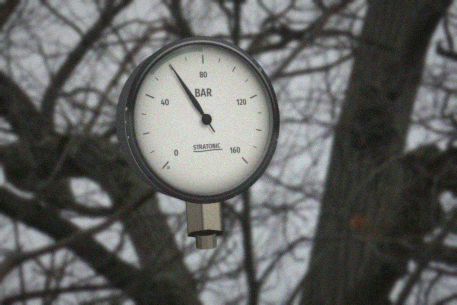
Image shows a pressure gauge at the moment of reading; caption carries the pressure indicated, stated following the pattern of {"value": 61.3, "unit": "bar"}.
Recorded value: {"value": 60, "unit": "bar"}
